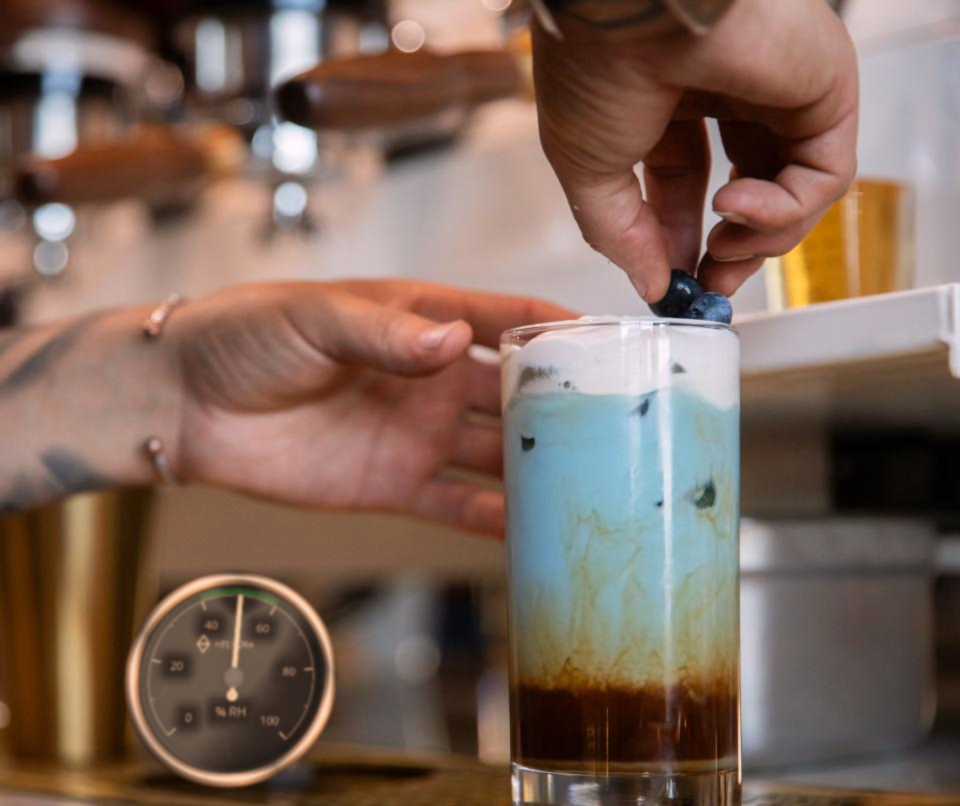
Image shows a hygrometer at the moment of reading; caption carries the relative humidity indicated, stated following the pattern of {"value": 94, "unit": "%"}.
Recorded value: {"value": 50, "unit": "%"}
